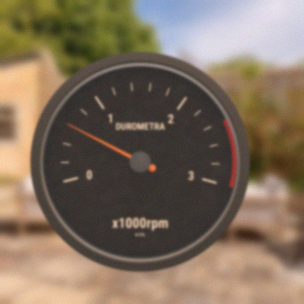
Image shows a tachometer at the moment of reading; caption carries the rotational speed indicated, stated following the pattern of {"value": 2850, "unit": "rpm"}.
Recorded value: {"value": 600, "unit": "rpm"}
